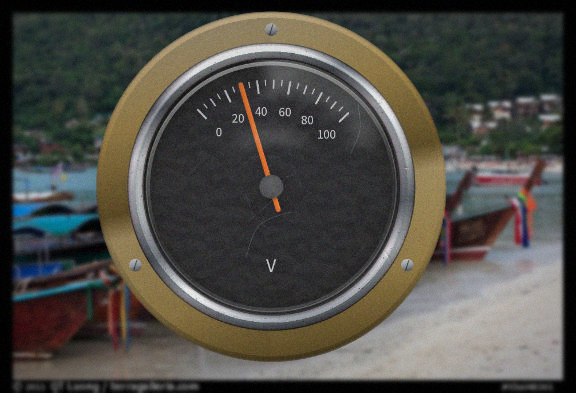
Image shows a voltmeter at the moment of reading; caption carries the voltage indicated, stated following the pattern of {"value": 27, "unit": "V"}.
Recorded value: {"value": 30, "unit": "V"}
